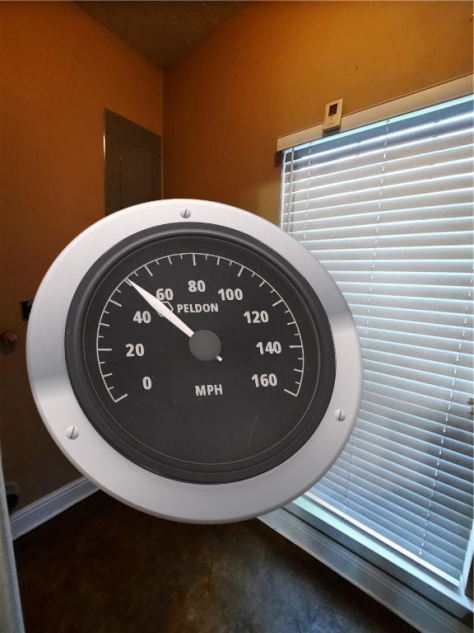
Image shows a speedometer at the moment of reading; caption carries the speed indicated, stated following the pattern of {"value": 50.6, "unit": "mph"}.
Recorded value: {"value": 50, "unit": "mph"}
